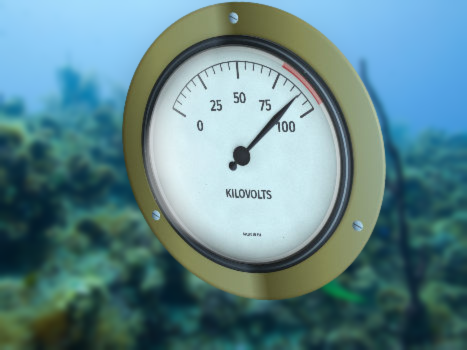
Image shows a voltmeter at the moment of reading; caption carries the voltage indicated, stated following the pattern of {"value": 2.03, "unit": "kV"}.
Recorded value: {"value": 90, "unit": "kV"}
